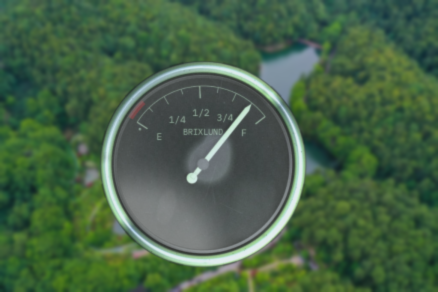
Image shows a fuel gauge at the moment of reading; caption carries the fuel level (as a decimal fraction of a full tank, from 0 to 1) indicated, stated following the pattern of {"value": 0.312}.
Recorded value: {"value": 0.875}
